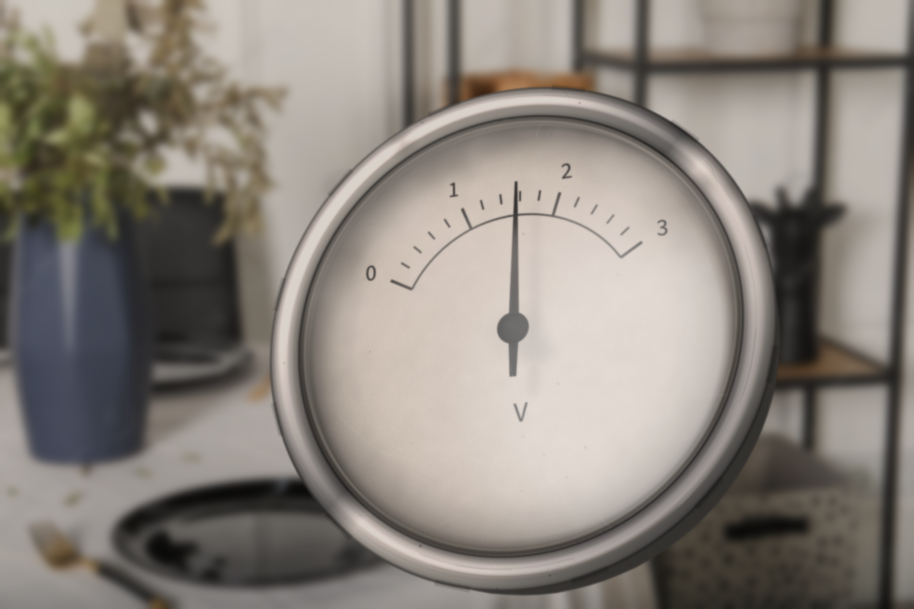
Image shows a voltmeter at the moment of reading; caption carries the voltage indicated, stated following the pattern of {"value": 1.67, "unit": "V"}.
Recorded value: {"value": 1.6, "unit": "V"}
